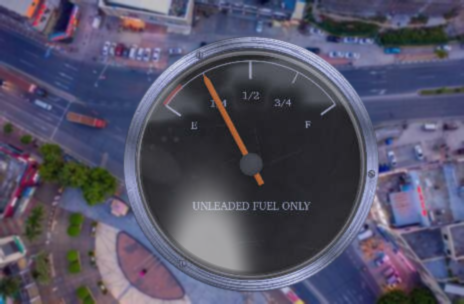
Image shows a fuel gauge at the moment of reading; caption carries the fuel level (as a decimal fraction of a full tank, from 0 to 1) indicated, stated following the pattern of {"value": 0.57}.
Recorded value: {"value": 0.25}
